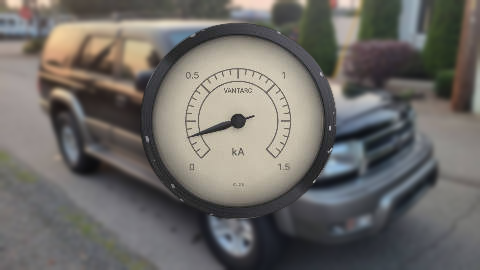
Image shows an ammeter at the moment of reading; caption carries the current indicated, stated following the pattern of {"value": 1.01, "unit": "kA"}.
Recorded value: {"value": 0.15, "unit": "kA"}
